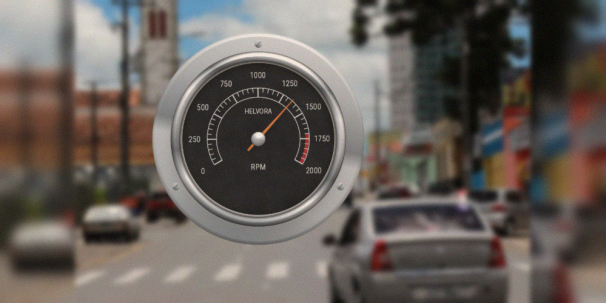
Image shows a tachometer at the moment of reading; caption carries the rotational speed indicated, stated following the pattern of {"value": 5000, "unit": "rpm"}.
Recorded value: {"value": 1350, "unit": "rpm"}
